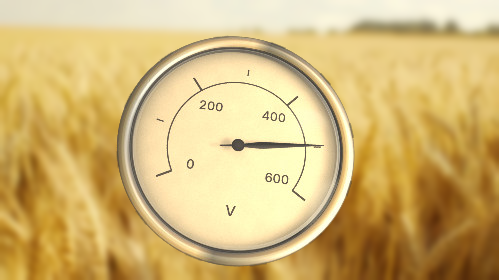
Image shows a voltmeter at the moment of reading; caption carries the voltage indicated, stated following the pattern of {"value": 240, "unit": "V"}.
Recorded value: {"value": 500, "unit": "V"}
